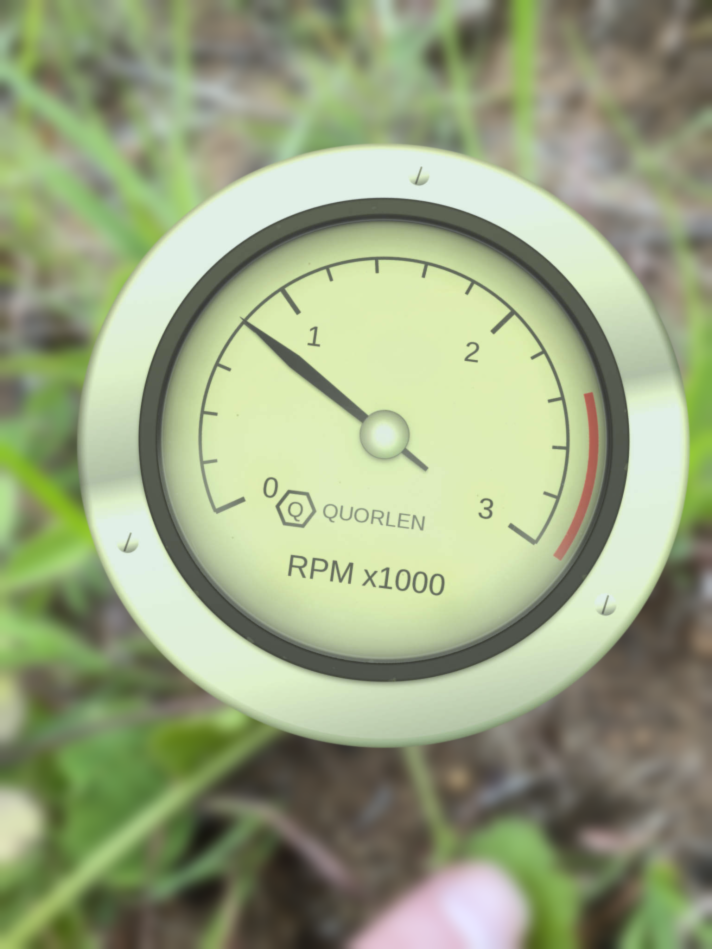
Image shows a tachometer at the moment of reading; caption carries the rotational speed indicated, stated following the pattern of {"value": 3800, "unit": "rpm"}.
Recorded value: {"value": 800, "unit": "rpm"}
